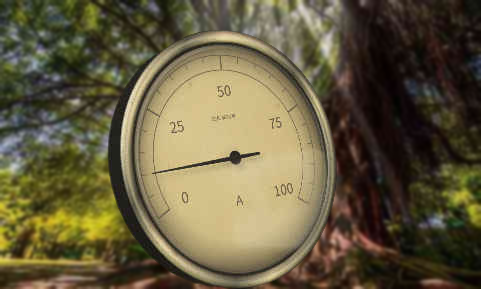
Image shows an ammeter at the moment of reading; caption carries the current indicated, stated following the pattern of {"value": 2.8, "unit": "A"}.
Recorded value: {"value": 10, "unit": "A"}
